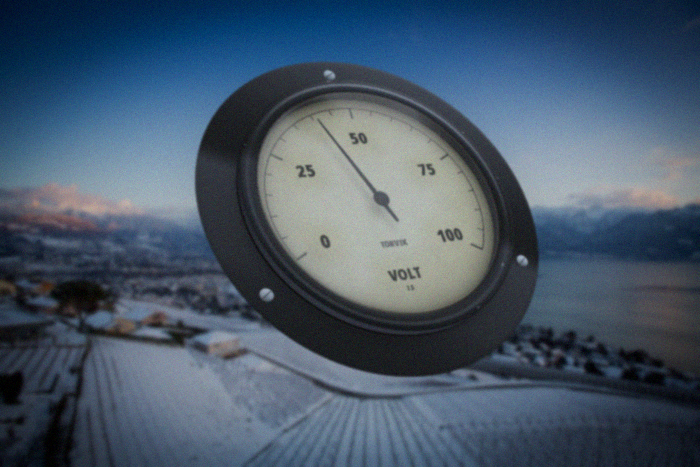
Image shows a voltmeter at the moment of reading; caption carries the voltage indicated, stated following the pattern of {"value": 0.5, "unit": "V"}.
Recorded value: {"value": 40, "unit": "V"}
